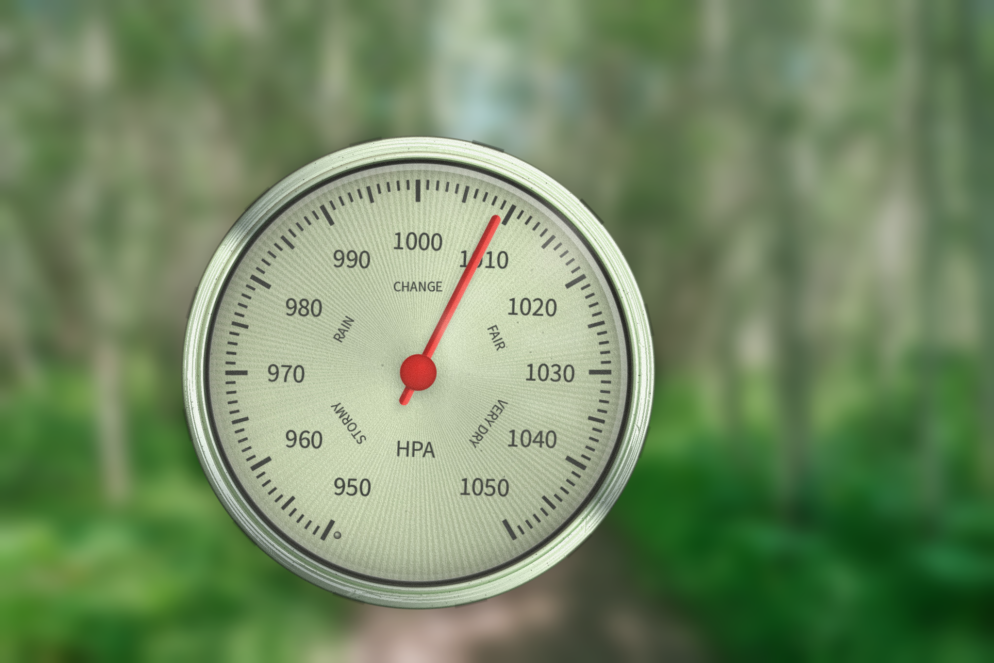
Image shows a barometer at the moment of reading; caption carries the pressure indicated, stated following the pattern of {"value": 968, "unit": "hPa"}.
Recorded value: {"value": 1009, "unit": "hPa"}
